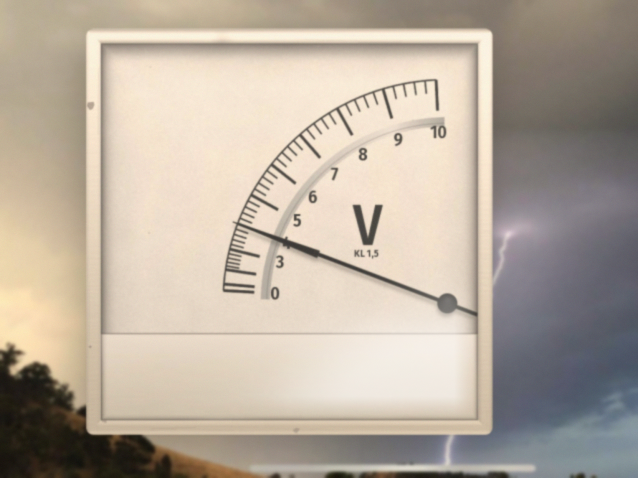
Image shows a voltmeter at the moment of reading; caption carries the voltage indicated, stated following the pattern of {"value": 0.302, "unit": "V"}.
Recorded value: {"value": 4, "unit": "V"}
